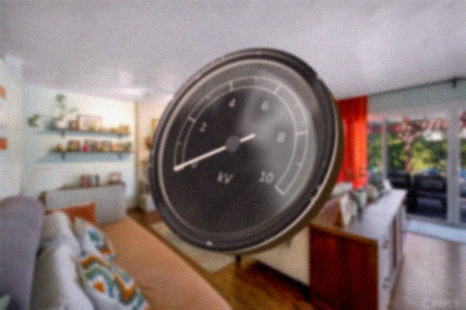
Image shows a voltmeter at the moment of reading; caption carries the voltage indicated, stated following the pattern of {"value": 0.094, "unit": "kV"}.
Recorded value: {"value": 0, "unit": "kV"}
